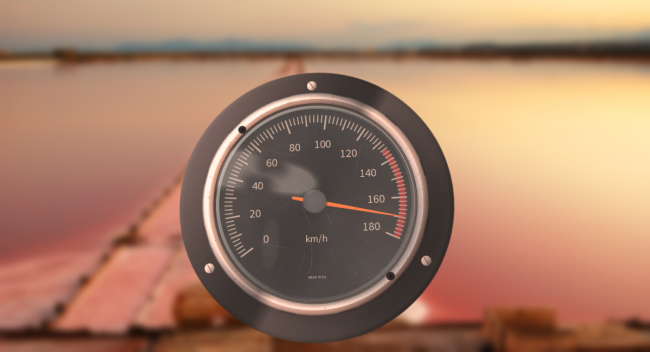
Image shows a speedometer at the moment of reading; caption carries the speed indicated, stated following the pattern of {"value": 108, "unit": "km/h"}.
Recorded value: {"value": 170, "unit": "km/h"}
